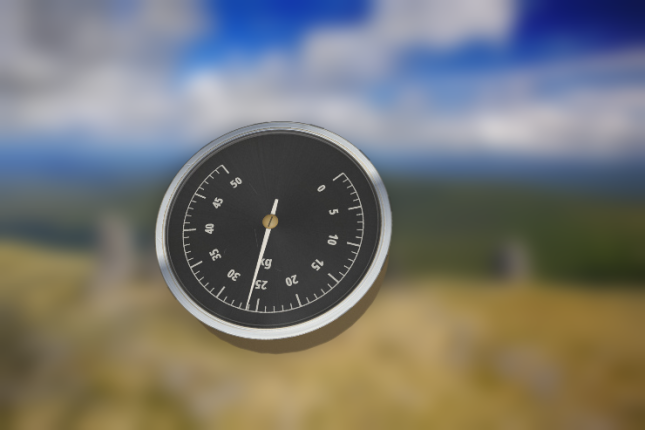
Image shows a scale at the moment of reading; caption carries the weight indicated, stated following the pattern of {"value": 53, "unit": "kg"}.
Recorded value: {"value": 26, "unit": "kg"}
